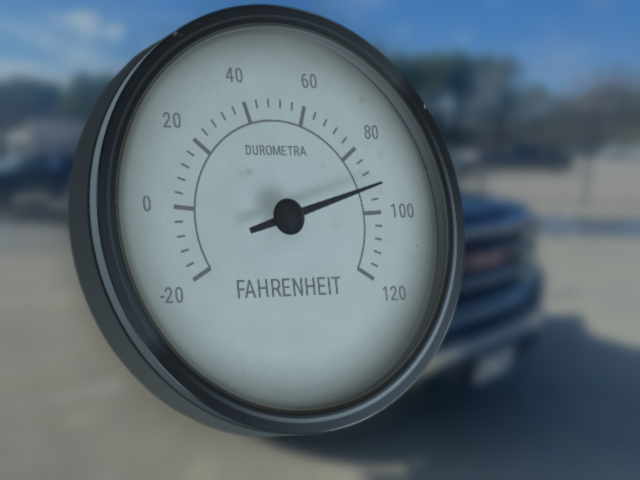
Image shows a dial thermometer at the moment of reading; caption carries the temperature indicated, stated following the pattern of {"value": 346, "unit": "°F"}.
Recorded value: {"value": 92, "unit": "°F"}
